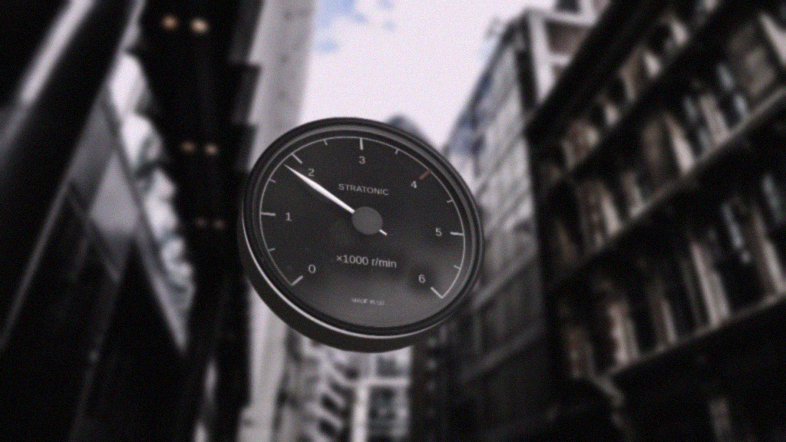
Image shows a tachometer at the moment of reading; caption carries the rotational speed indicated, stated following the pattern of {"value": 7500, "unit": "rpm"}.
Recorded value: {"value": 1750, "unit": "rpm"}
